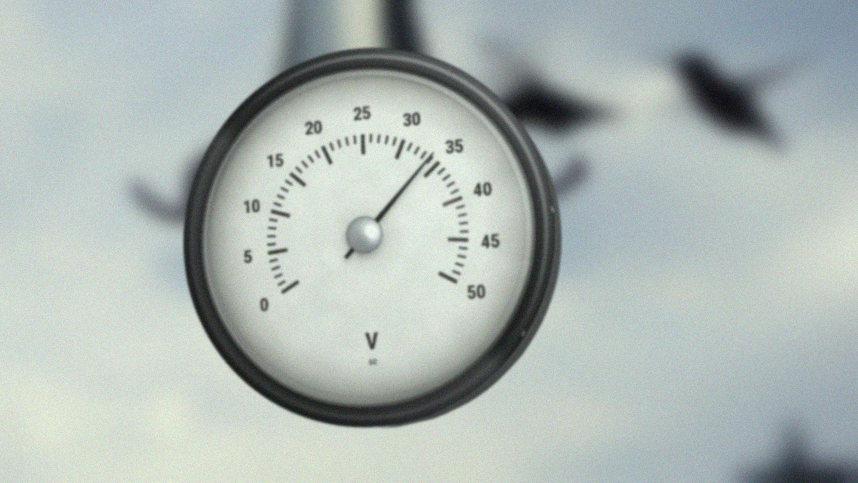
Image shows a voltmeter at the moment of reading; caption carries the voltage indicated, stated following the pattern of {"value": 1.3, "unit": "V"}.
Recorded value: {"value": 34, "unit": "V"}
